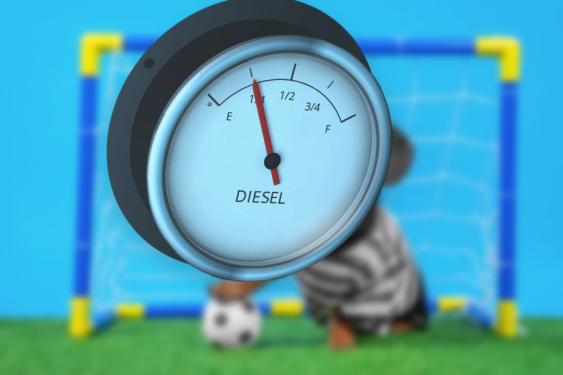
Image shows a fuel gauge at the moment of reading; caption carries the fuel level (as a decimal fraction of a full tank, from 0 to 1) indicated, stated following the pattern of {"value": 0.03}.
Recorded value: {"value": 0.25}
